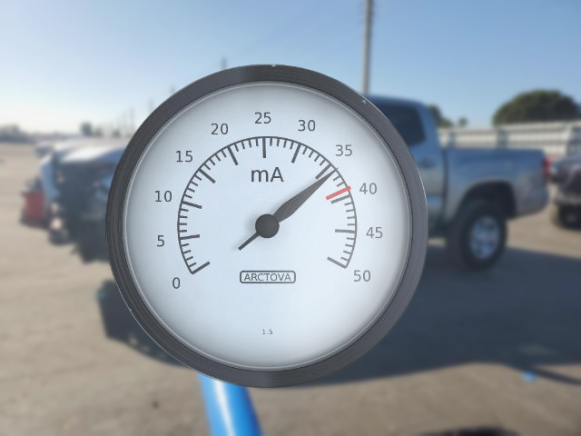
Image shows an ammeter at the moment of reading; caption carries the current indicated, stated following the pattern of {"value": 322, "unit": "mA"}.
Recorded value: {"value": 36, "unit": "mA"}
